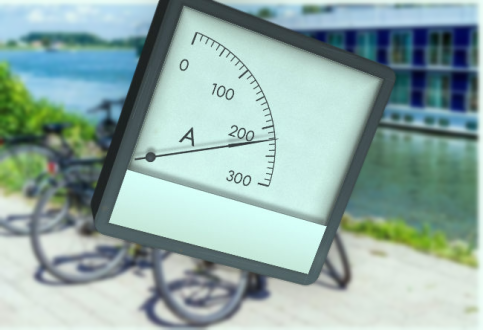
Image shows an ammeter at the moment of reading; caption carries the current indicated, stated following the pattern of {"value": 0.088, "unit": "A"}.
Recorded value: {"value": 220, "unit": "A"}
